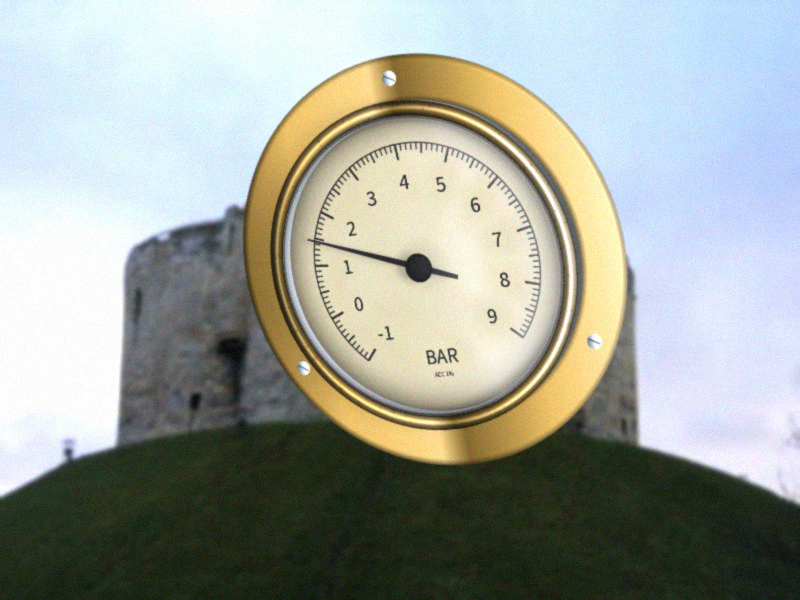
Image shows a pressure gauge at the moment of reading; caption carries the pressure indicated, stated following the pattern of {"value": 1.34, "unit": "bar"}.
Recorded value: {"value": 1.5, "unit": "bar"}
